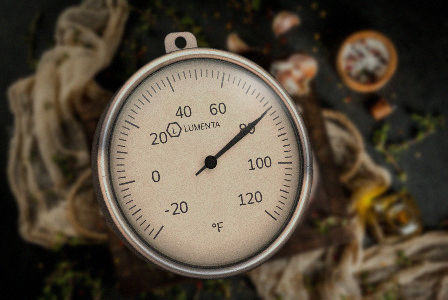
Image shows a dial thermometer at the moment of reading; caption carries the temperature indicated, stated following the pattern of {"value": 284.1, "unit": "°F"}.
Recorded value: {"value": 80, "unit": "°F"}
